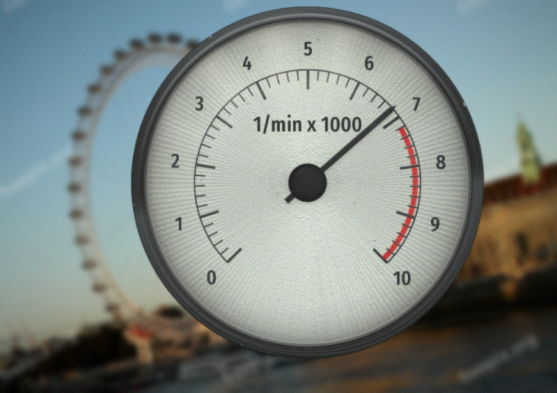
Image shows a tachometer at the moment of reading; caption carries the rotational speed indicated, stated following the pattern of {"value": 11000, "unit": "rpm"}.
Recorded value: {"value": 6800, "unit": "rpm"}
